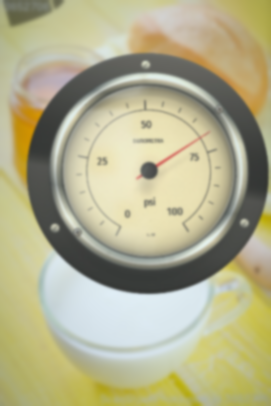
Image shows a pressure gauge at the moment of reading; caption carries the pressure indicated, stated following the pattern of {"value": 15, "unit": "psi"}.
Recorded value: {"value": 70, "unit": "psi"}
